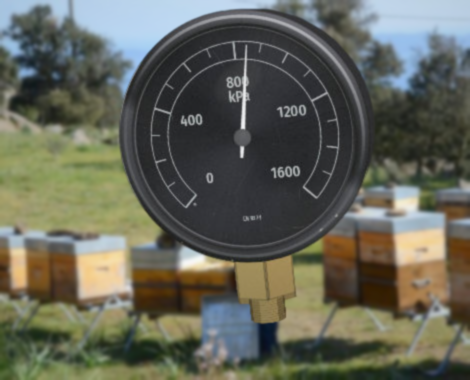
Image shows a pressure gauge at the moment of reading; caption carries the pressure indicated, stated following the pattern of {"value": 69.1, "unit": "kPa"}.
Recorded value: {"value": 850, "unit": "kPa"}
